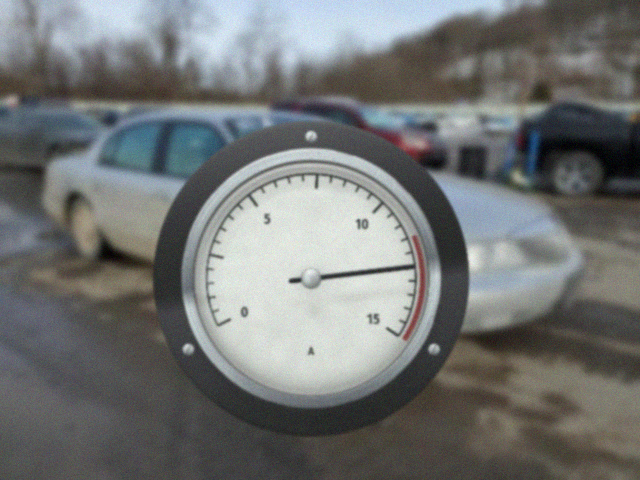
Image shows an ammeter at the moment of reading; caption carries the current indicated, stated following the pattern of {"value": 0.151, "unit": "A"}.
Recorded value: {"value": 12.5, "unit": "A"}
